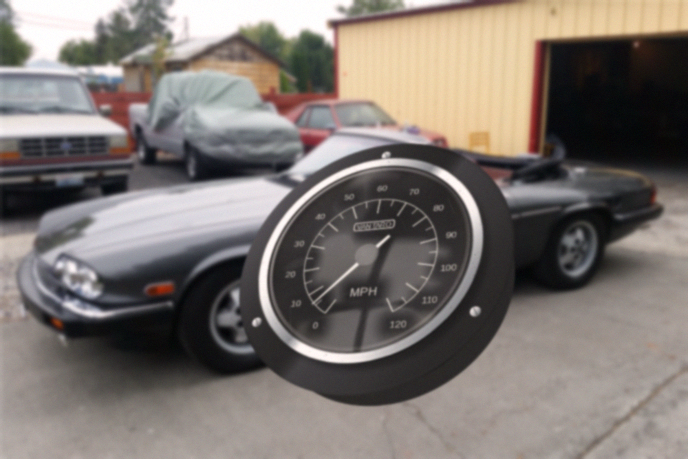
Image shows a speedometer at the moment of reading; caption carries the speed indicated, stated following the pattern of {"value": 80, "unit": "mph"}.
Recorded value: {"value": 5, "unit": "mph"}
